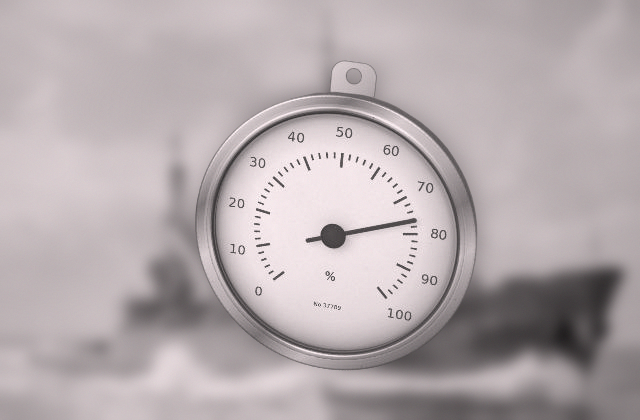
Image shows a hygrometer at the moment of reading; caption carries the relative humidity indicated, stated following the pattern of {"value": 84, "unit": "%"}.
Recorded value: {"value": 76, "unit": "%"}
